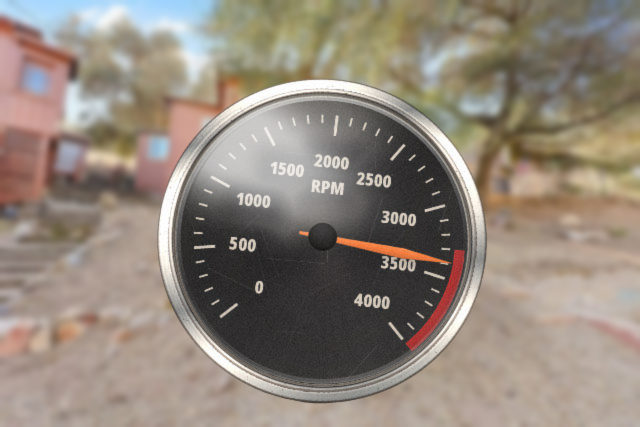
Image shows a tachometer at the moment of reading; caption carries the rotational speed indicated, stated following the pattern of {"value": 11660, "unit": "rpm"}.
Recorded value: {"value": 3400, "unit": "rpm"}
